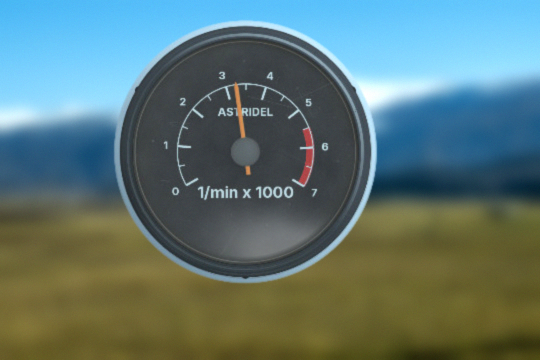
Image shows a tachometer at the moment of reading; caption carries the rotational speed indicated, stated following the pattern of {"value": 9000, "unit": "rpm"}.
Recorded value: {"value": 3250, "unit": "rpm"}
